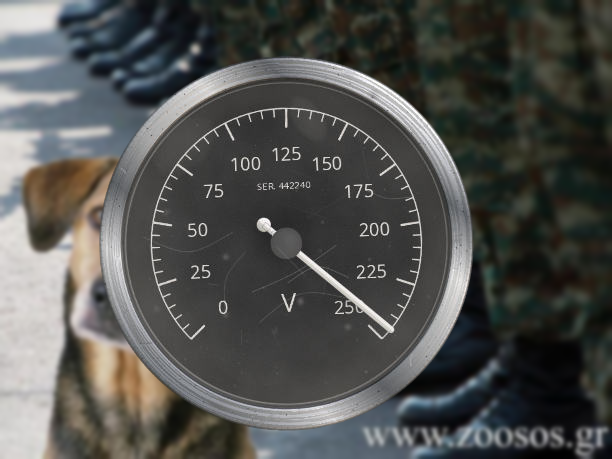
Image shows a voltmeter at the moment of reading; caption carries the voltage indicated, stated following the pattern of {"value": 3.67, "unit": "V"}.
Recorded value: {"value": 245, "unit": "V"}
